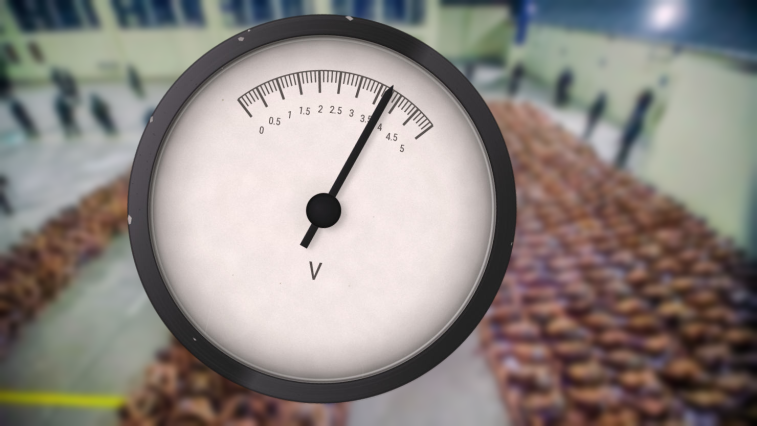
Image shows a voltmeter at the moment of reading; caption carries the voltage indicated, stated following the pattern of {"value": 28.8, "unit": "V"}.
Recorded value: {"value": 3.7, "unit": "V"}
